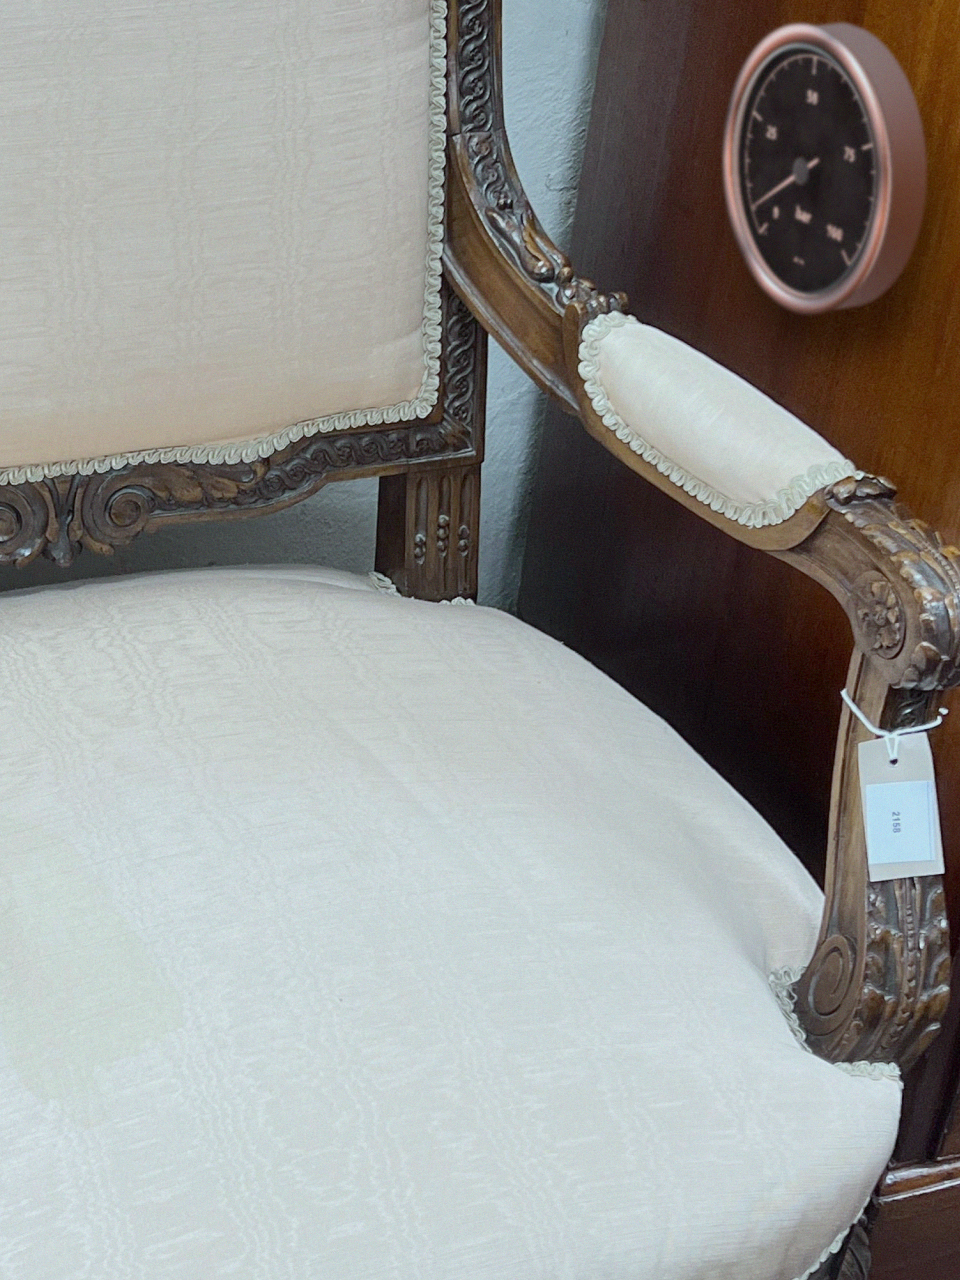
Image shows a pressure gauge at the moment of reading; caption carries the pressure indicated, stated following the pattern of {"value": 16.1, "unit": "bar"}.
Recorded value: {"value": 5, "unit": "bar"}
